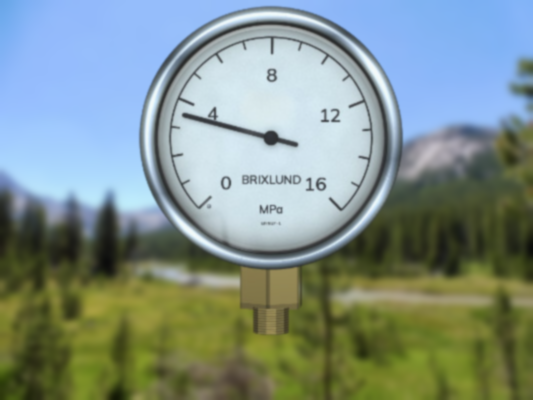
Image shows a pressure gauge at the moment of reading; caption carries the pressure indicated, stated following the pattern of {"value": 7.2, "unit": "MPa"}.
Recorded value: {"value": 3.5, "unit": "MPa"}
